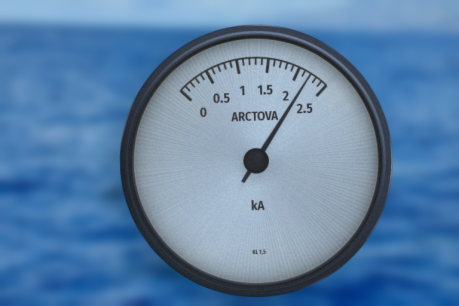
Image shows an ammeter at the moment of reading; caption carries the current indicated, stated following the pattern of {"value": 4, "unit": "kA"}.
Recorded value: {"value": 2.2, "unit": "kA"}
